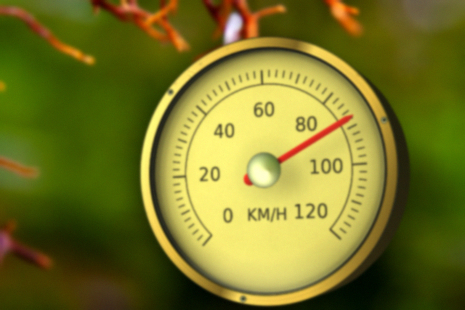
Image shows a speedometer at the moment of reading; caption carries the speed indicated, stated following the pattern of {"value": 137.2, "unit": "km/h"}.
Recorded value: {"value": 88, "unit": "km/h"}
